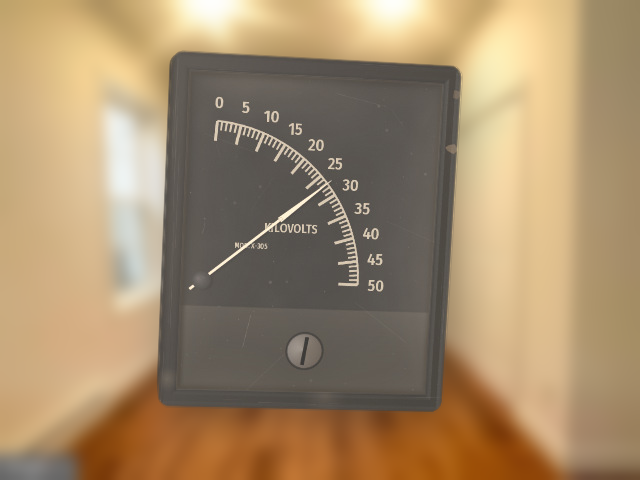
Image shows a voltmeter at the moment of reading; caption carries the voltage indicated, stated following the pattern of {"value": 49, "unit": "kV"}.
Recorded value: {"value": 27, "unit": "kV"}
